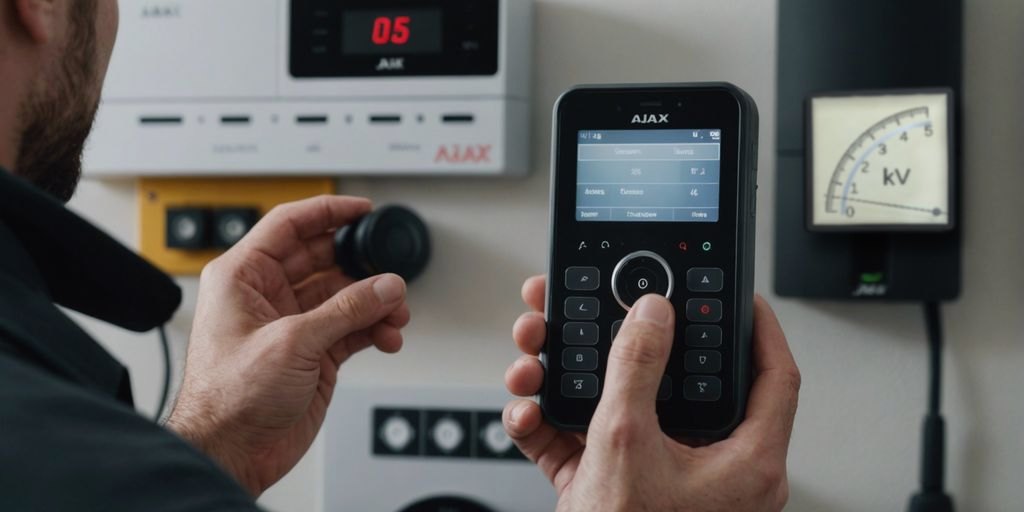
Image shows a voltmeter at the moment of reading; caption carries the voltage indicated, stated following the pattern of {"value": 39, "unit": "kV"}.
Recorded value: {"value": 0.5, "unit": "kV"}
